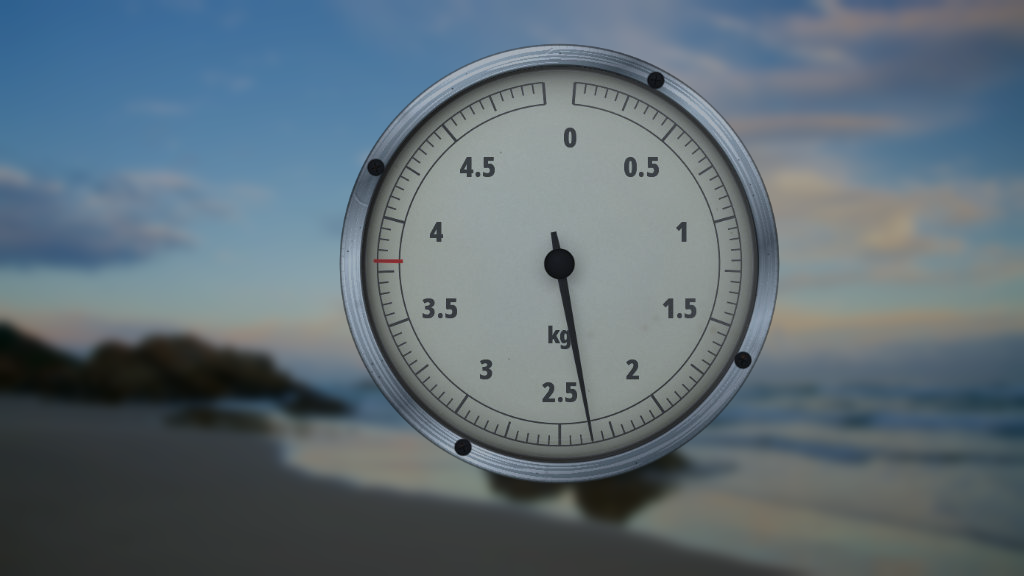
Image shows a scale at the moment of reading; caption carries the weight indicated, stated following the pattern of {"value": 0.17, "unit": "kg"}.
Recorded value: {"value": 2.35, "unit": "kg"}
